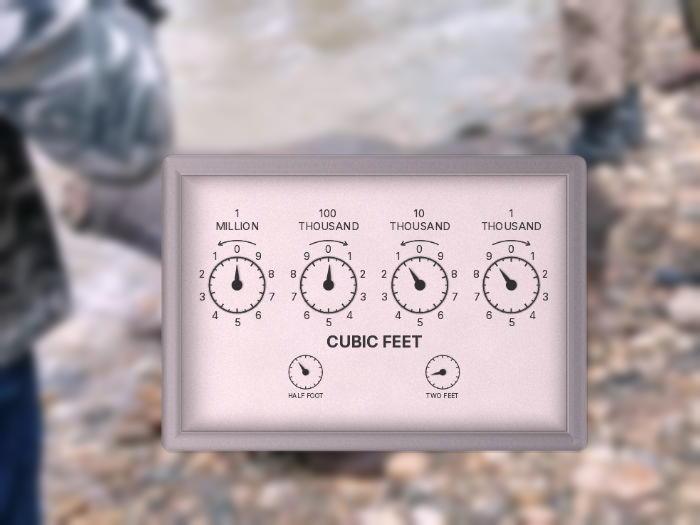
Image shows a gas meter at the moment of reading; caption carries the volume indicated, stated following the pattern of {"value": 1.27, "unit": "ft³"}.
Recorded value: {"value": 900, "unit": "ft³"}
